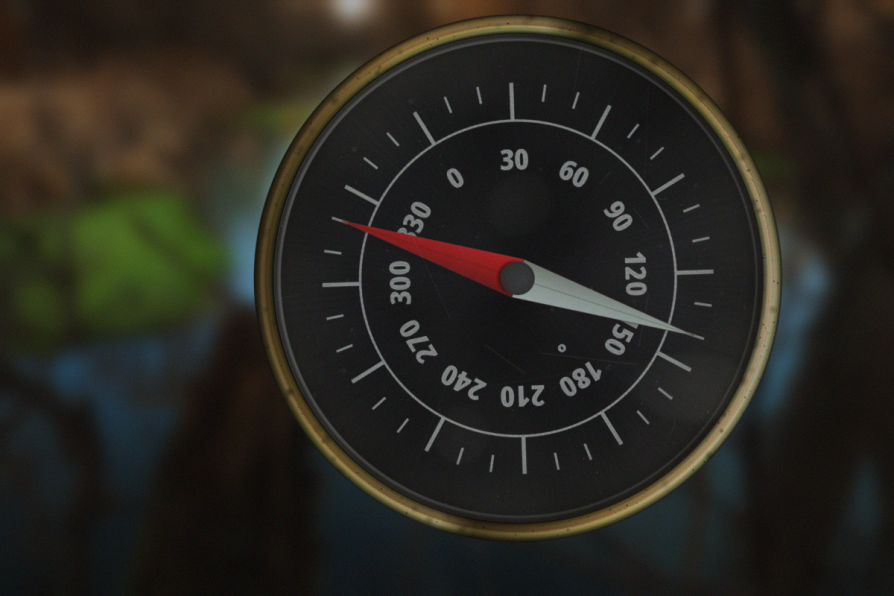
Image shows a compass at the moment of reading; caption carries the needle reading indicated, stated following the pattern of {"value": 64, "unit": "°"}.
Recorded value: {"value": 320, "unit": "°"}
